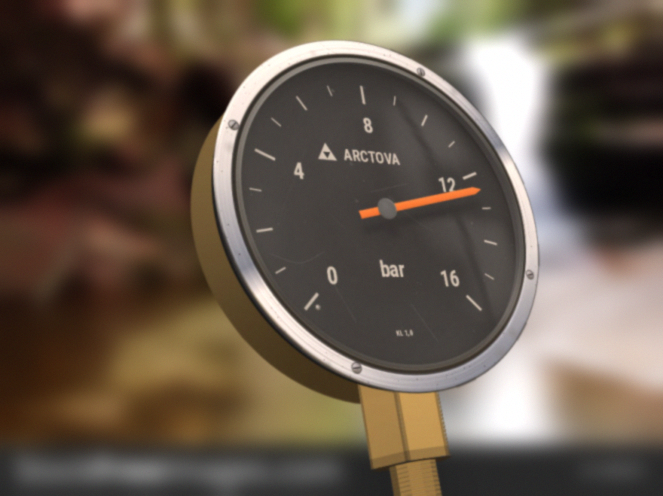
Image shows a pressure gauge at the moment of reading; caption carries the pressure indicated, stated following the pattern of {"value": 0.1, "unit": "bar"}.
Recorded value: {"value": 12.5, "unit": "bar"}
